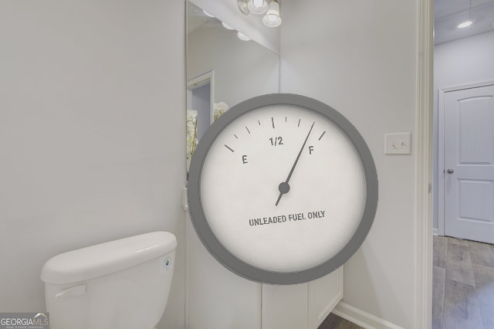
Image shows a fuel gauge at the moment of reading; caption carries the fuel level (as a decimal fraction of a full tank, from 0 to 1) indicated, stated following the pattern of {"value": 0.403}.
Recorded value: {"value": 0.875}
